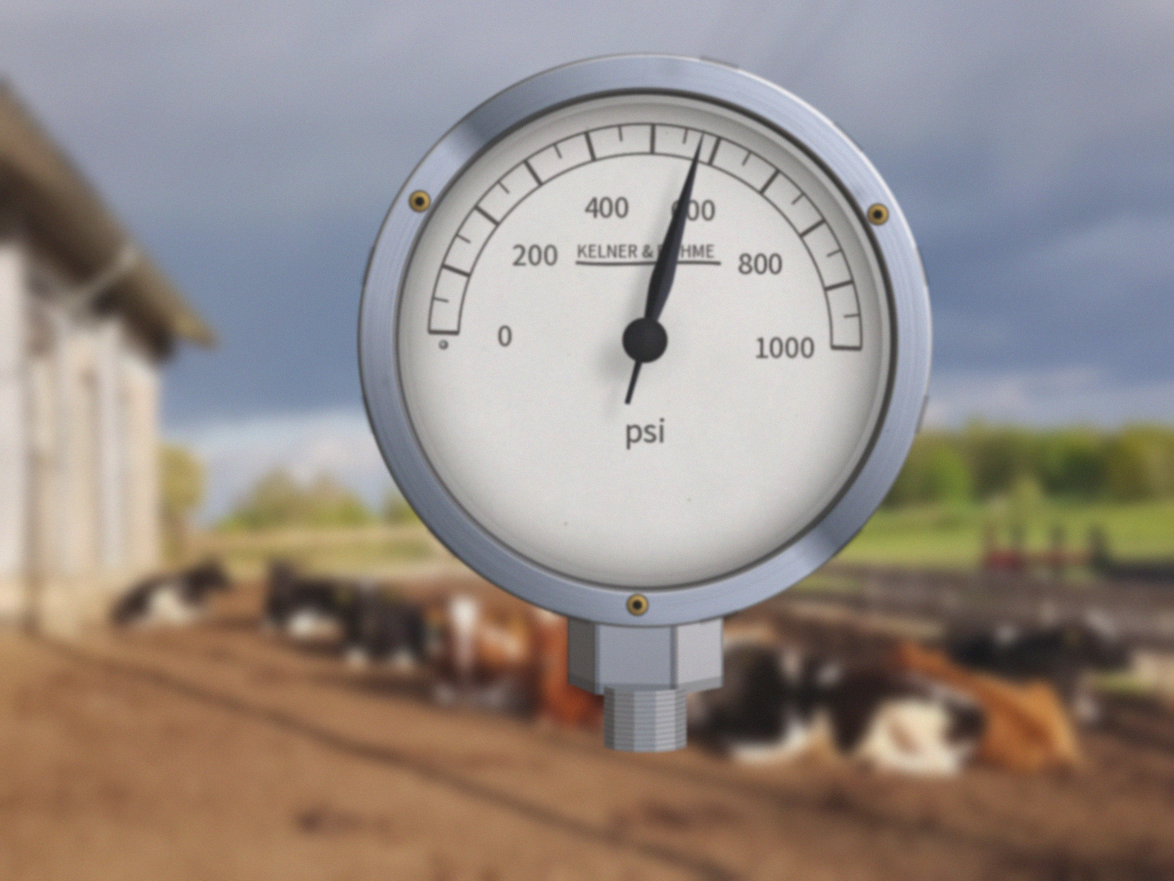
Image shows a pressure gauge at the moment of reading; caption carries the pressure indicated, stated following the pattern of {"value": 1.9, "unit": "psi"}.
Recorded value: {"value": 575, "unit": "psi"}
